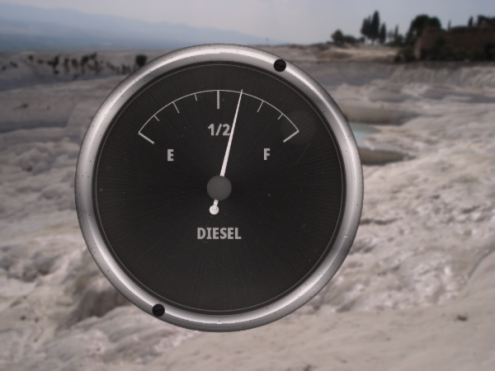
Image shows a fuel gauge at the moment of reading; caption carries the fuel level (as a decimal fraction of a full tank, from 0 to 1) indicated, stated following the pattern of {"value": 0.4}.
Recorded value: {"value": 0.625}
